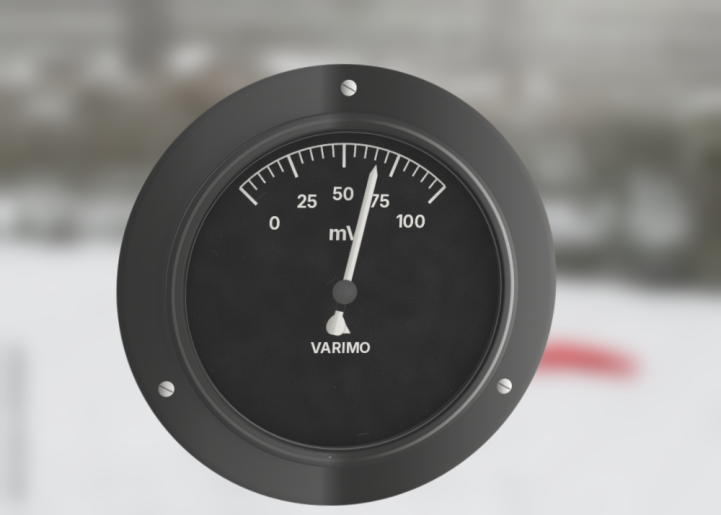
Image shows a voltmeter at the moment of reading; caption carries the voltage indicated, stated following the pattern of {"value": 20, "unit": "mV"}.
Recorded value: {"value": 65, "unit": "mV"}
